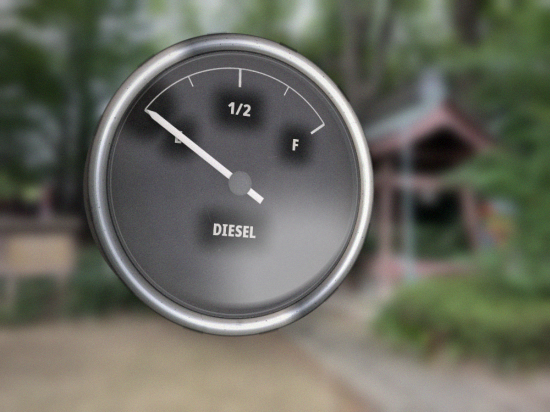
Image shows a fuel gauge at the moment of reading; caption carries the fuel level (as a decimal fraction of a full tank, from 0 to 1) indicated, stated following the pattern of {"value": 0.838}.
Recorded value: {"value": 0}
